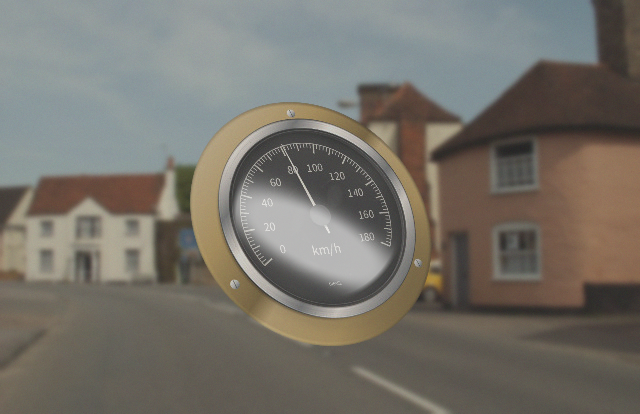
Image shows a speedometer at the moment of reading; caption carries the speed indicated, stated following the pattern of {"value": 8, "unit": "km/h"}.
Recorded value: {"value": 80, "unit": "km/h"}
